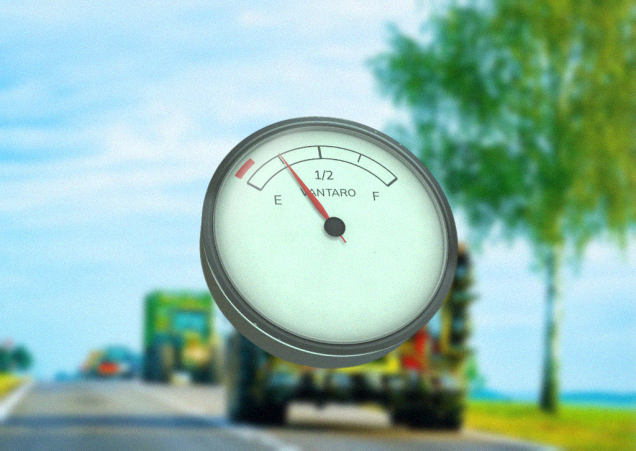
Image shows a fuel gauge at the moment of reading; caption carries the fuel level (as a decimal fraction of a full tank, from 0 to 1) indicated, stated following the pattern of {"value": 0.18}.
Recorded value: {"value": 0.25}
